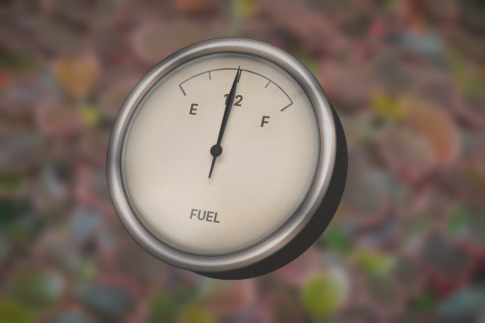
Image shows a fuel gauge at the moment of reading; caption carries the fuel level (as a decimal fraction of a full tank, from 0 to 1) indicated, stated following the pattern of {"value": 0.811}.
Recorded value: {"value": 0.5}
